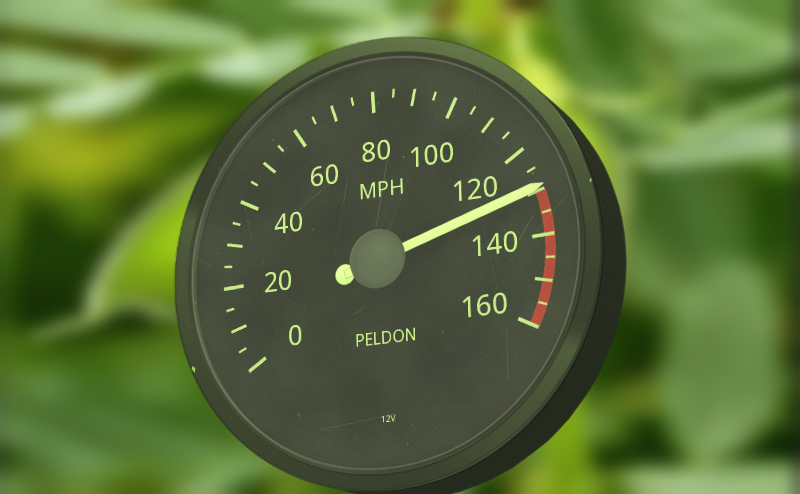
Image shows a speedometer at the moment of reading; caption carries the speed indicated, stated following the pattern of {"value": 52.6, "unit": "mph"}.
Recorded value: {"value": 130, "unit": "mph"}
